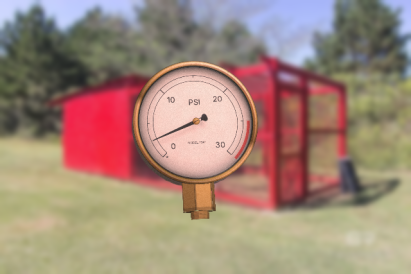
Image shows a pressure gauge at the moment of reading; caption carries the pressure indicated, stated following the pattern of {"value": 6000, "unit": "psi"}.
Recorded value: {"value": 2.5, "unit": "psi"}
